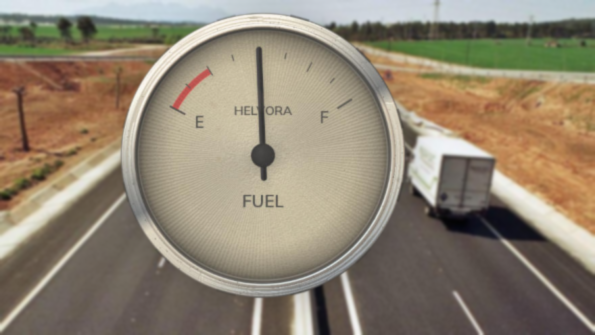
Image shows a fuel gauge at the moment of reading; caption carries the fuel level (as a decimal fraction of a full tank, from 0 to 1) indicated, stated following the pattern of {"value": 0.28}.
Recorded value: {"value": 0.5}
